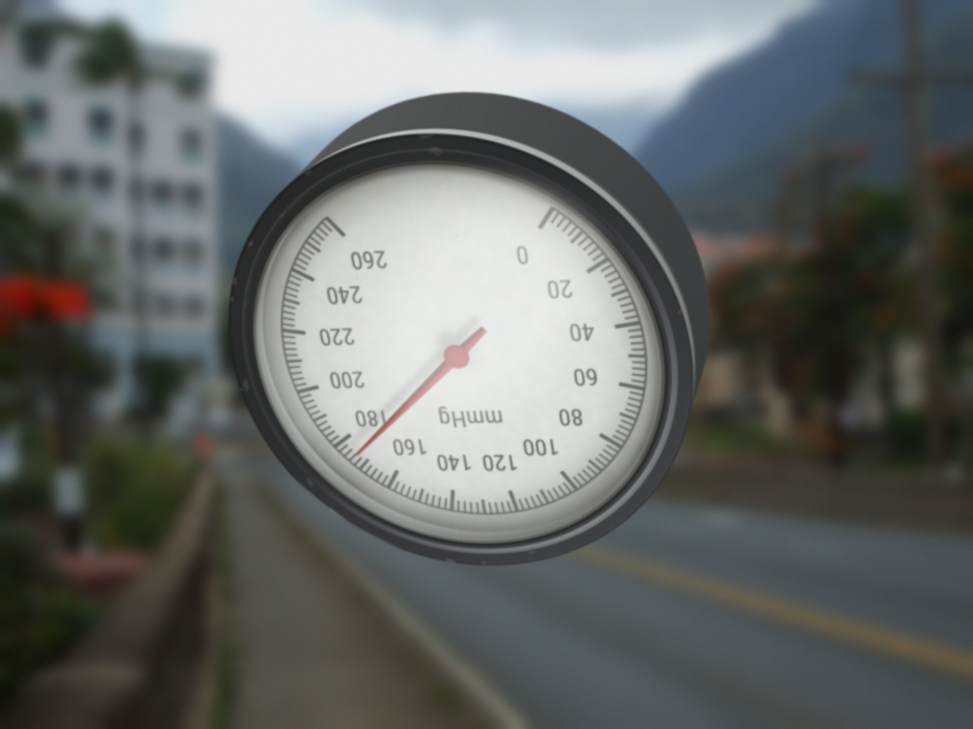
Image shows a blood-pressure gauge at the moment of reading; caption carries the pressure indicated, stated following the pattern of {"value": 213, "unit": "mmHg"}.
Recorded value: {"value": 174, "unit": "mmHg"}
